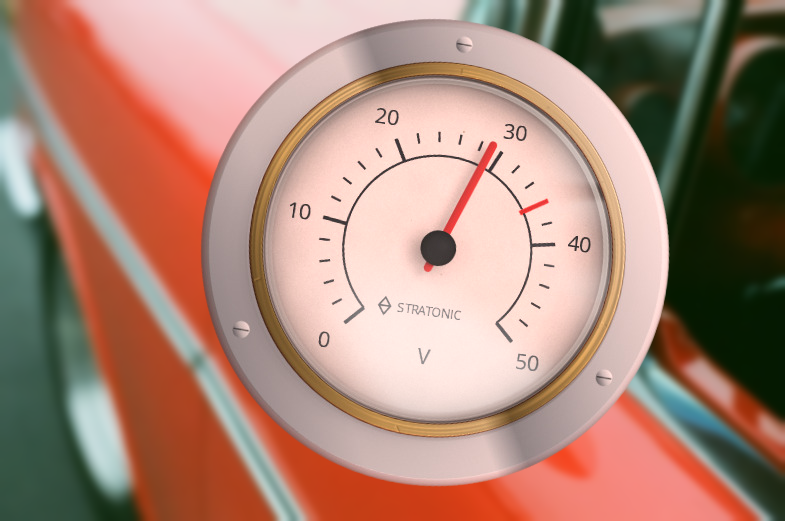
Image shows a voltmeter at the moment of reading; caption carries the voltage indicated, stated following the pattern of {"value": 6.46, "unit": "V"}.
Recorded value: {"value": 29, "unit": "V"}
